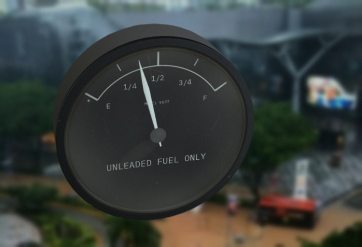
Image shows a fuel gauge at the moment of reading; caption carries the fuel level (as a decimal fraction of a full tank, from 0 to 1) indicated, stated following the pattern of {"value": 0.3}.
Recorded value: {"value": 0.375}
